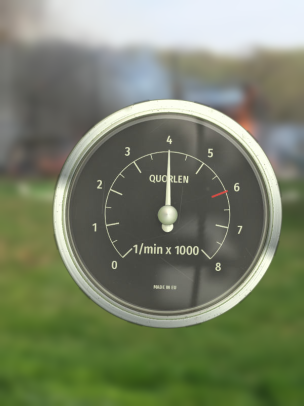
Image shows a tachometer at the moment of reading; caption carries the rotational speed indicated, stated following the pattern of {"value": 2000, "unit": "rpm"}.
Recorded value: {"value": 4000, "unit": "rpm"}
